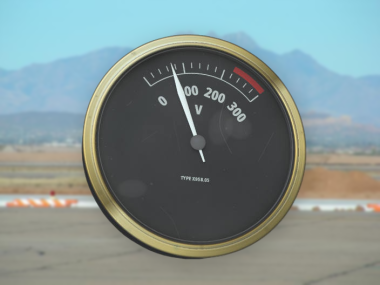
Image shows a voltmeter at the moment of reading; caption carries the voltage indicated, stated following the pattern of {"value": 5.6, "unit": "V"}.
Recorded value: {"value": 70, "unit": "V"}
